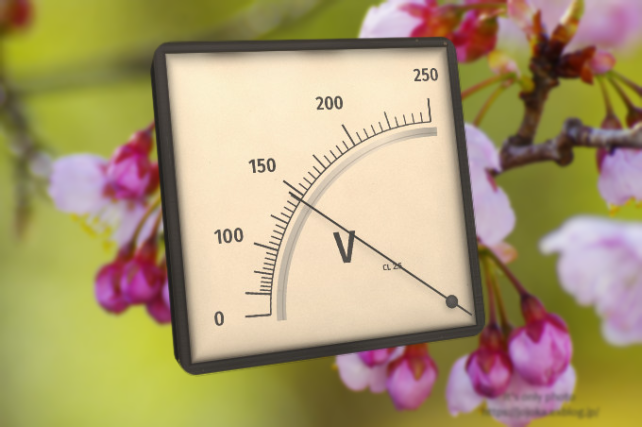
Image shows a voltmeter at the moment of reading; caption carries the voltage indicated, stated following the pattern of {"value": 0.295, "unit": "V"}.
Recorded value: {"value": 145, "unit": "V"}
